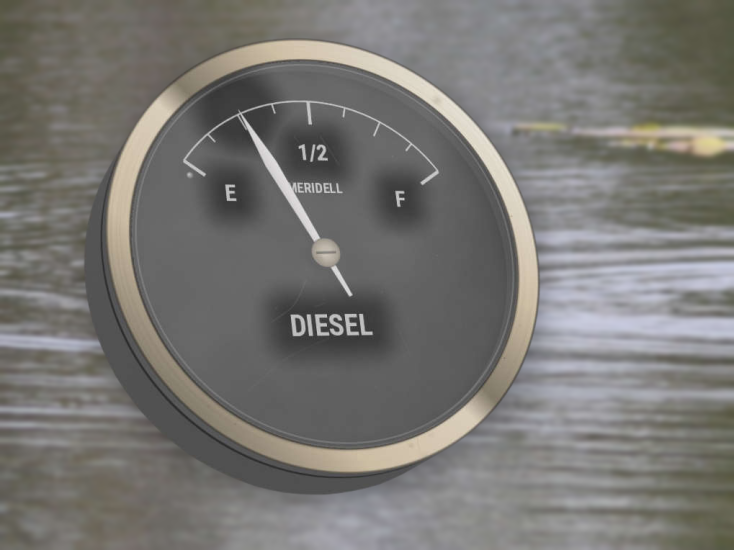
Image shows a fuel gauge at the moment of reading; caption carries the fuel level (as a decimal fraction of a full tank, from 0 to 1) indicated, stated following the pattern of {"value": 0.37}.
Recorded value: {"value": 0.25}
